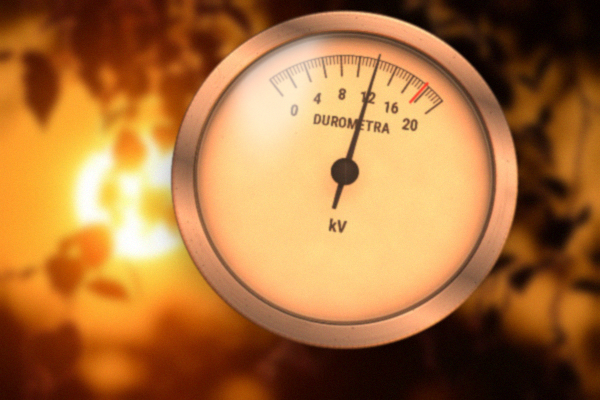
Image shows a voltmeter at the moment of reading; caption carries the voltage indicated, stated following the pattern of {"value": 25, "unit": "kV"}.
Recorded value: {"value": 12, "unit": "kV"}
